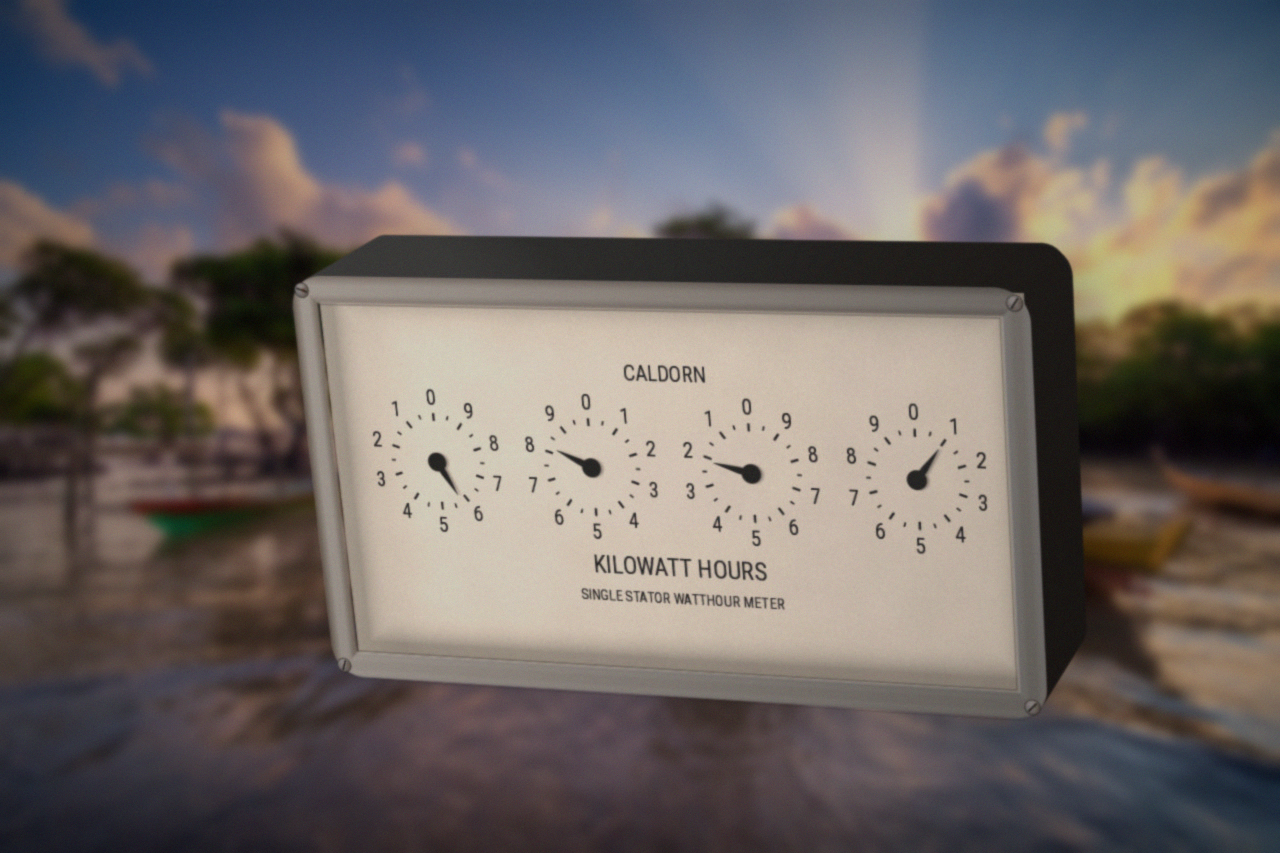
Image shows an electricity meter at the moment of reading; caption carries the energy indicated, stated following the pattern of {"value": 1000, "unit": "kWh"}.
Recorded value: {"value": 5821, "unit": "kWh"}
